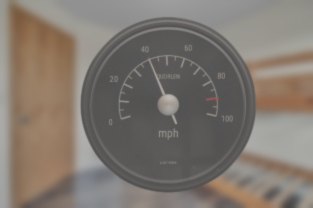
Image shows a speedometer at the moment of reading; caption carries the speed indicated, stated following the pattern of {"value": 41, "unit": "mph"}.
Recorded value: {"value": 40, "unit": "mph"}
